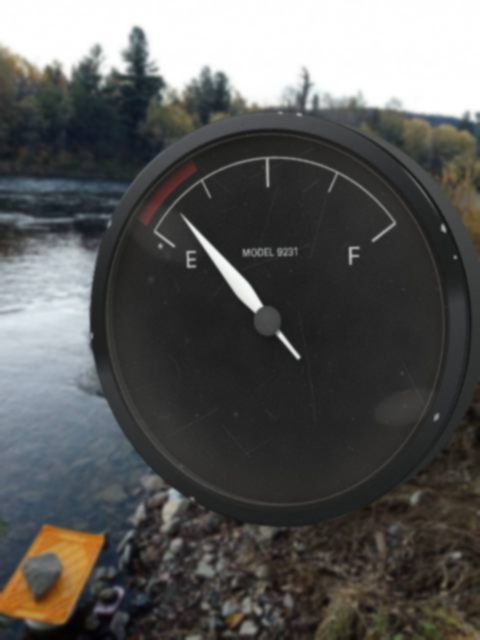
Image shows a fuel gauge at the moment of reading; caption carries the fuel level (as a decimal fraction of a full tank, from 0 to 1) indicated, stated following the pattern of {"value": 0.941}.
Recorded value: {"value": 0.125}
